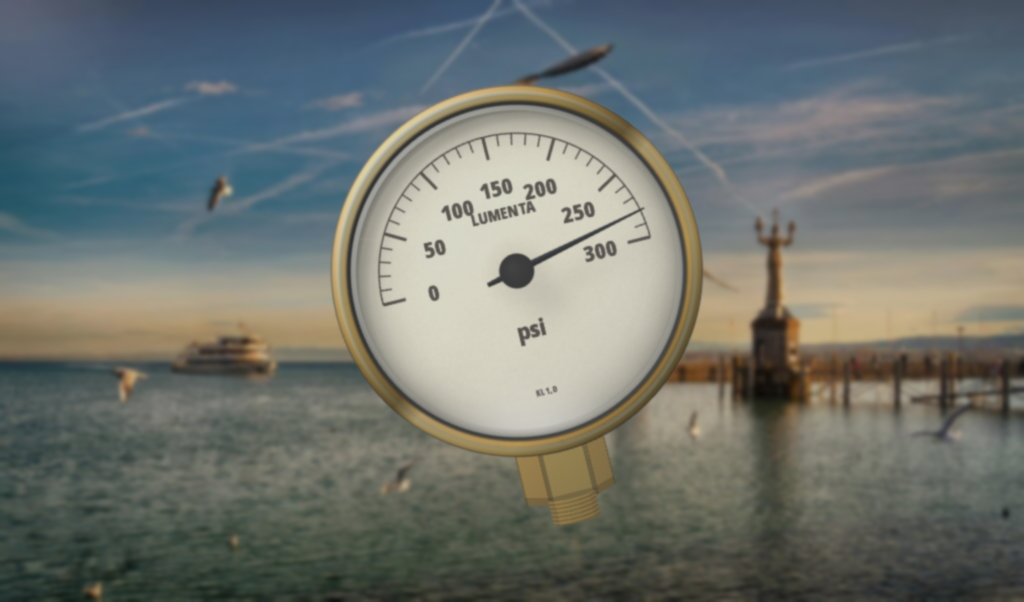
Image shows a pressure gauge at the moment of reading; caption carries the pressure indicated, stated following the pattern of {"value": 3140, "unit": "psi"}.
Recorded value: {"value": 280, "unit": "psi"}
